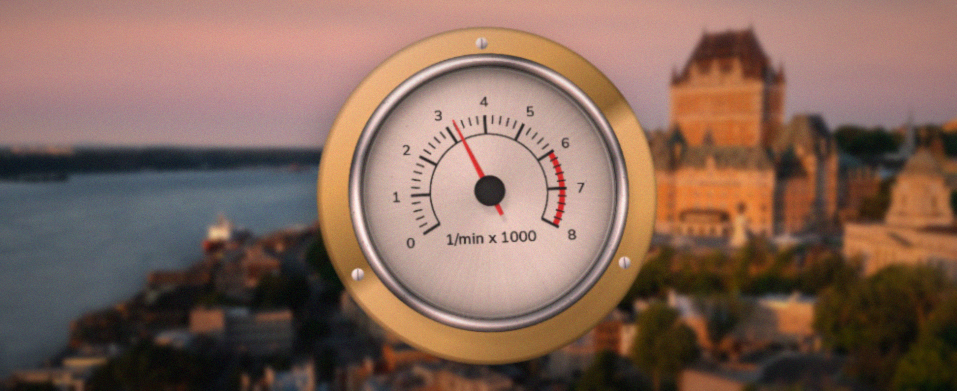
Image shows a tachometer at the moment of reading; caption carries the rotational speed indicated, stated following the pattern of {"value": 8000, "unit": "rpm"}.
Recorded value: {"value": 3200, "unit": "rpm"}
